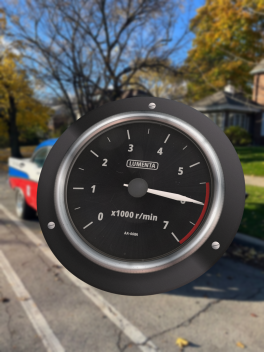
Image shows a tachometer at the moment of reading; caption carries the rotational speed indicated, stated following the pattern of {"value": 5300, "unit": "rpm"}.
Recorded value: {"value": 6000, "unit": "rpm"}
